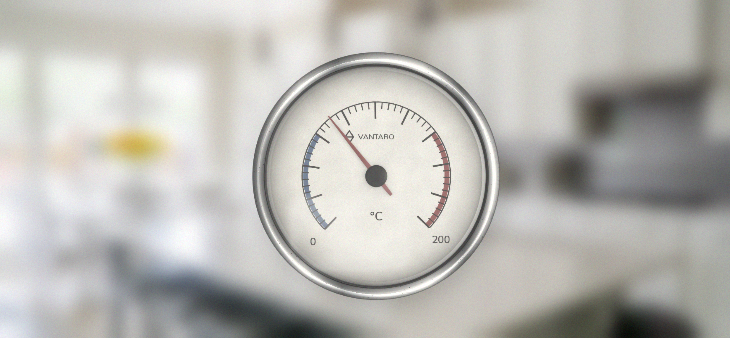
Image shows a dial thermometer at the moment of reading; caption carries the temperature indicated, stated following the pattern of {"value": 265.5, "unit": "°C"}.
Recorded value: {"value": 72, "unit": "°C"}
